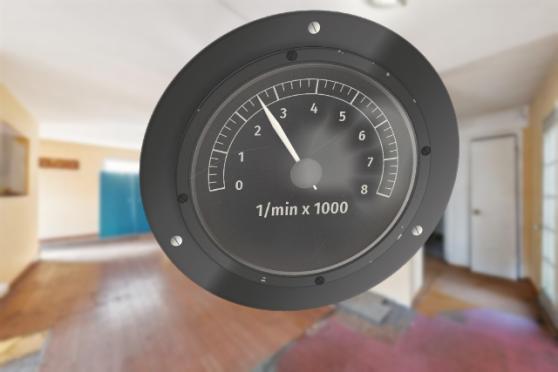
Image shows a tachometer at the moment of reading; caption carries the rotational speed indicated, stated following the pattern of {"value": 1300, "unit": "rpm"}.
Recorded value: {"value": 2600, "unit": "rpm"}
